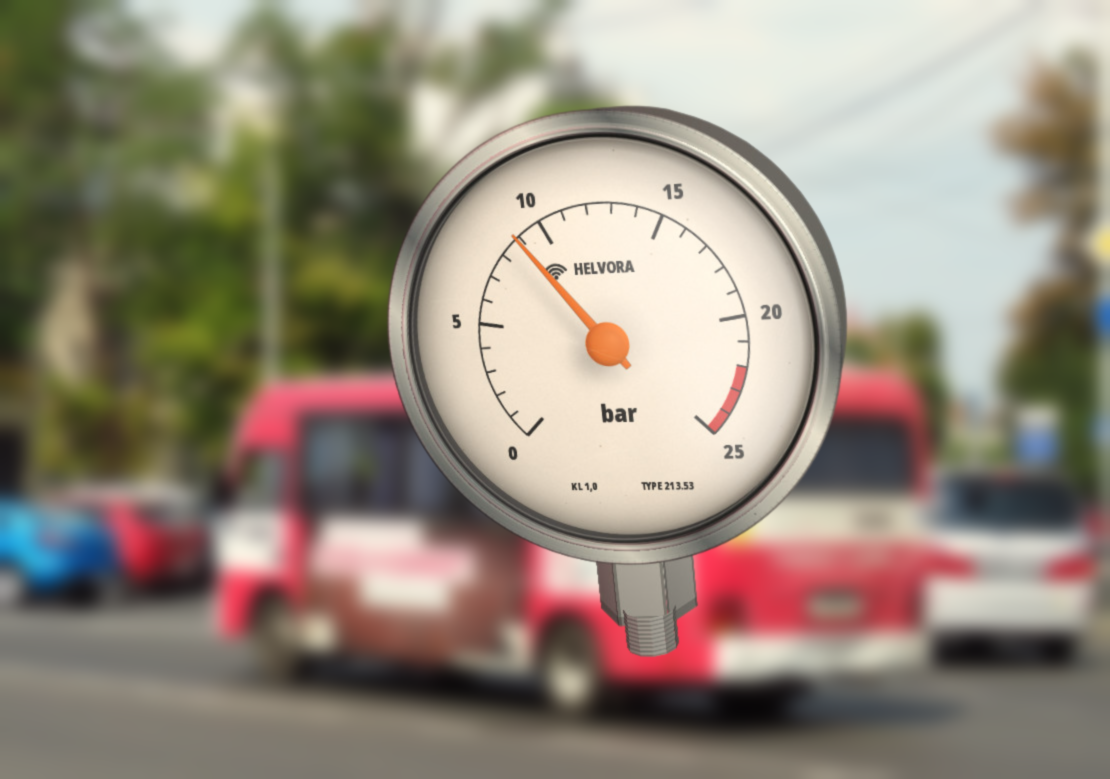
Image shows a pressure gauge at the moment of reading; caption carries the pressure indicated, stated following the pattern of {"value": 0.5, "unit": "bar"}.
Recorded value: {"value": 9, "unit": "bar"}
